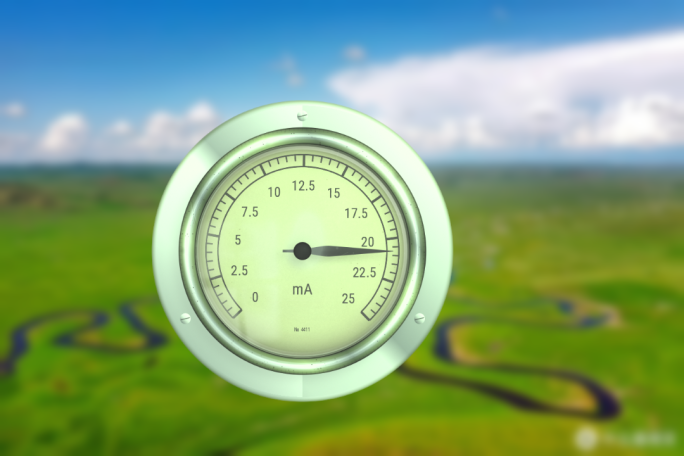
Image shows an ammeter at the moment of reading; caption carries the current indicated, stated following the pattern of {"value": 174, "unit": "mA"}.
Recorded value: {"value": 20.75, "unit": "mA"}
